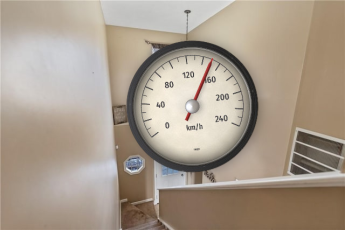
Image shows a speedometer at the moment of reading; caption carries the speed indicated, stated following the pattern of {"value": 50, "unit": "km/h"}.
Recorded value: {"value": 150, "unit": "km/h"}
